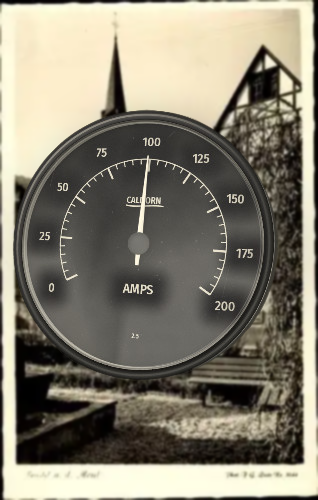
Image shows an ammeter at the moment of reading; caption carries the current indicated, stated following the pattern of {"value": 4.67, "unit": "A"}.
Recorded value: {"value": 100, "unit": "A"}
